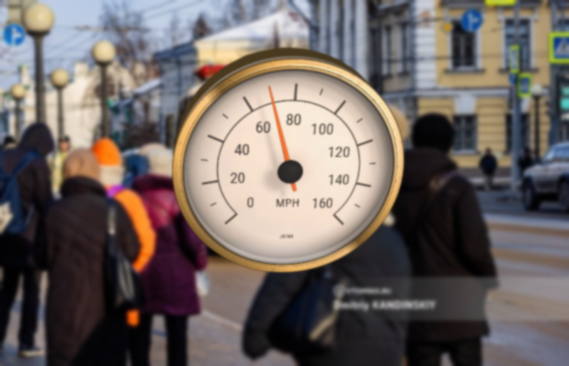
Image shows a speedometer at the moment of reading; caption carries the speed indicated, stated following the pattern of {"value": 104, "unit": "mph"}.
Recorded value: {"value": 70, "unit": "mph"}
